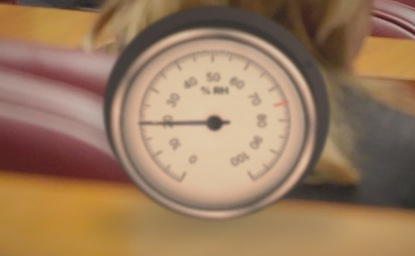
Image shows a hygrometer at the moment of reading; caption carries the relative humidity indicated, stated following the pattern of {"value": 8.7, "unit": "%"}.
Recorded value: {"value": 20, "unit": "%"}
